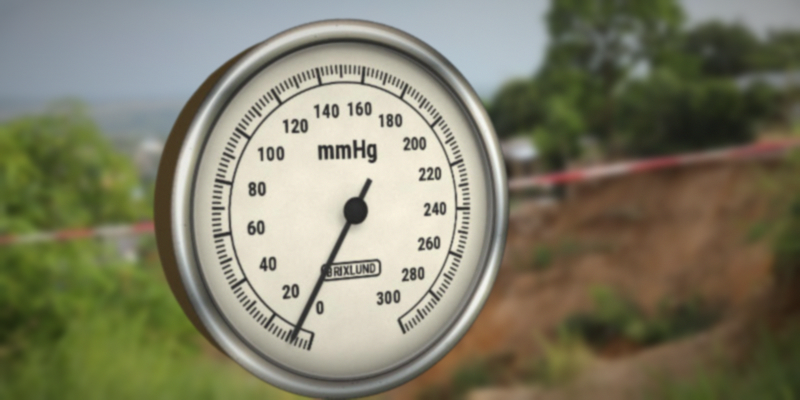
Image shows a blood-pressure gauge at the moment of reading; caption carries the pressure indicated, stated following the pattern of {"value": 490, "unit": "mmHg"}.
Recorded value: {"value": 10, "unit": "mmHg"}
